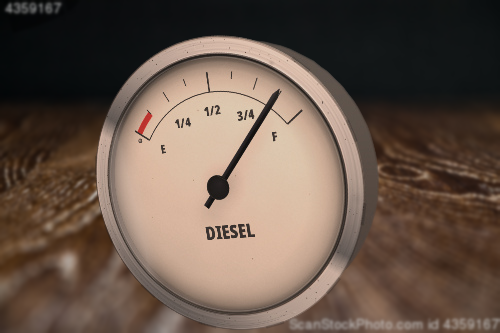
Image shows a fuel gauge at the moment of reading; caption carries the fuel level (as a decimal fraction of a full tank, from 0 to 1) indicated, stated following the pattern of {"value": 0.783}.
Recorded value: {"value": 0.875}
